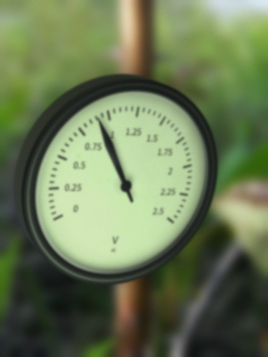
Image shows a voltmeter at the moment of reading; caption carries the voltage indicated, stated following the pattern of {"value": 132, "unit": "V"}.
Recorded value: {"value": 0.9, "unit": "V"}
